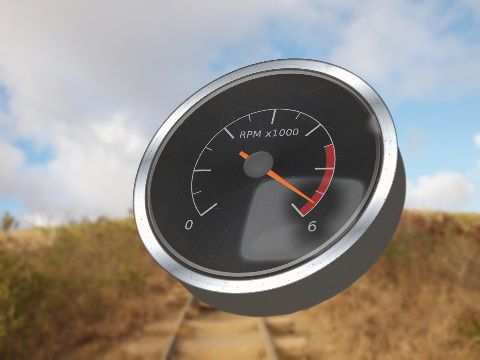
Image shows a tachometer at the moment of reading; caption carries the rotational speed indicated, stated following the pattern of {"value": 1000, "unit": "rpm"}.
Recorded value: {"value": 5750, "unit": "rpm"}
